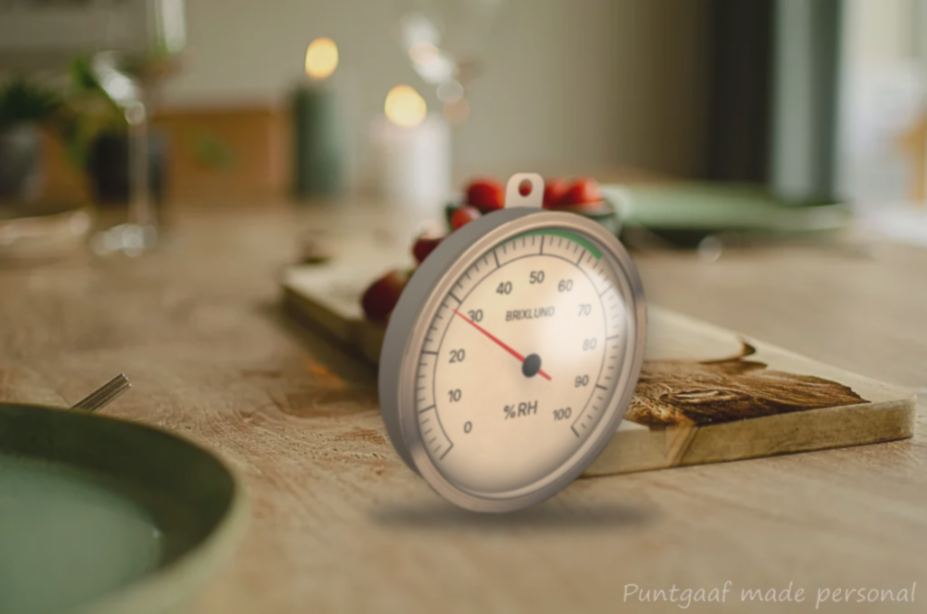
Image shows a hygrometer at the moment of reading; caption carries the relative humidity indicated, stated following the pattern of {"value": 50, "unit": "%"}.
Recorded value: {"value": 28, "unit": "%"}
